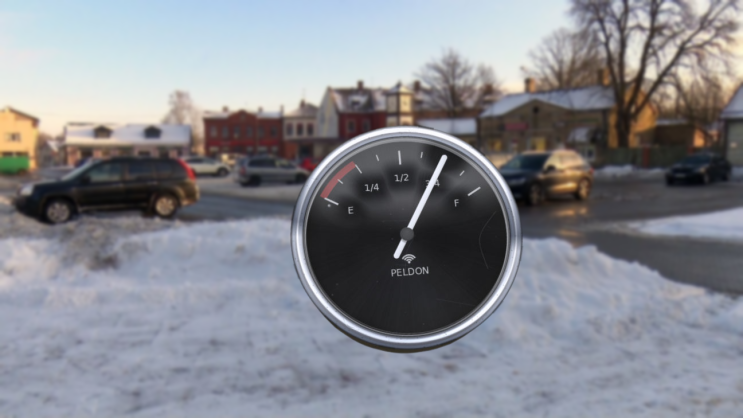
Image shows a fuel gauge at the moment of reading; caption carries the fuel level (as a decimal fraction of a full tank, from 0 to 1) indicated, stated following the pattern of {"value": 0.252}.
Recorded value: {"value": 0.75}
